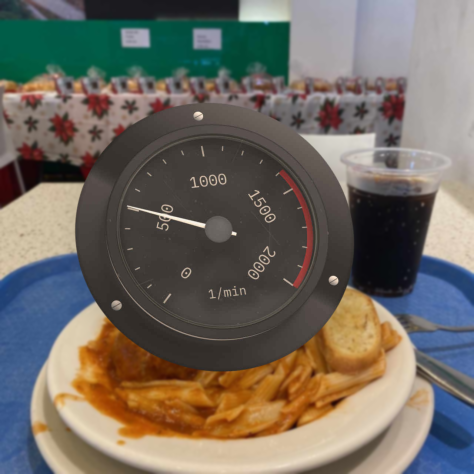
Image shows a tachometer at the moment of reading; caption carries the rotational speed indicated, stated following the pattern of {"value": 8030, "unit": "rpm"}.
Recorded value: {"value": 500, "unit": "rpm"}
